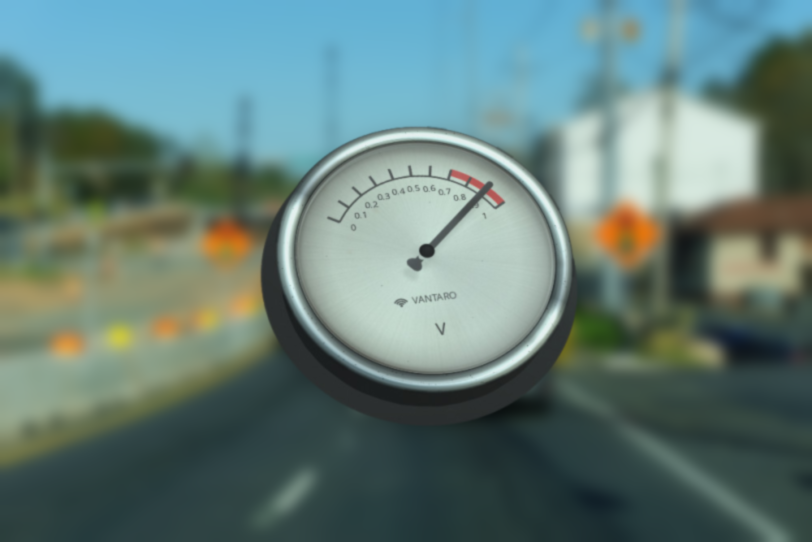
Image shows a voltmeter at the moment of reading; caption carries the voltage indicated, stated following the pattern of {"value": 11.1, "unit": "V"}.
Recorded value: {"value": 0.9, "unit": "V"}
